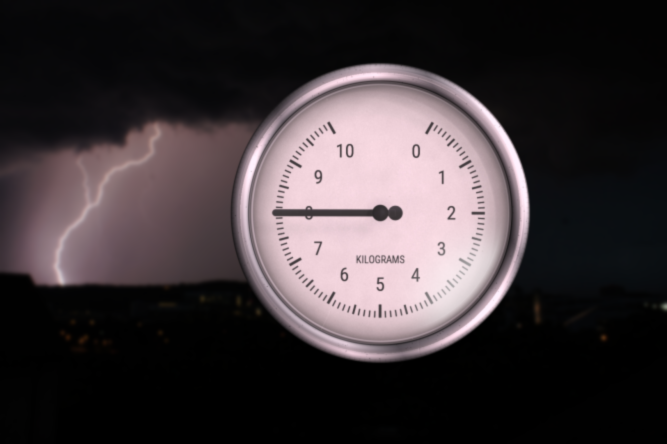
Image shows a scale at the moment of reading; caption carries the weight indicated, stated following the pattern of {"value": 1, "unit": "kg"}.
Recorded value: {"value": 8, "unit": "kg"}
